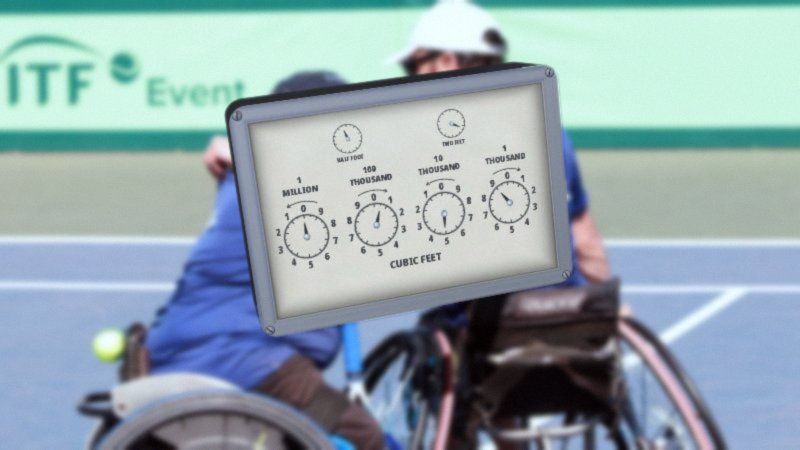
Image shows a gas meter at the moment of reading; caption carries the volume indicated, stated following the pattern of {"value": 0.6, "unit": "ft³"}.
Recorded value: {"value": 4900, "unit": "ft³"}
